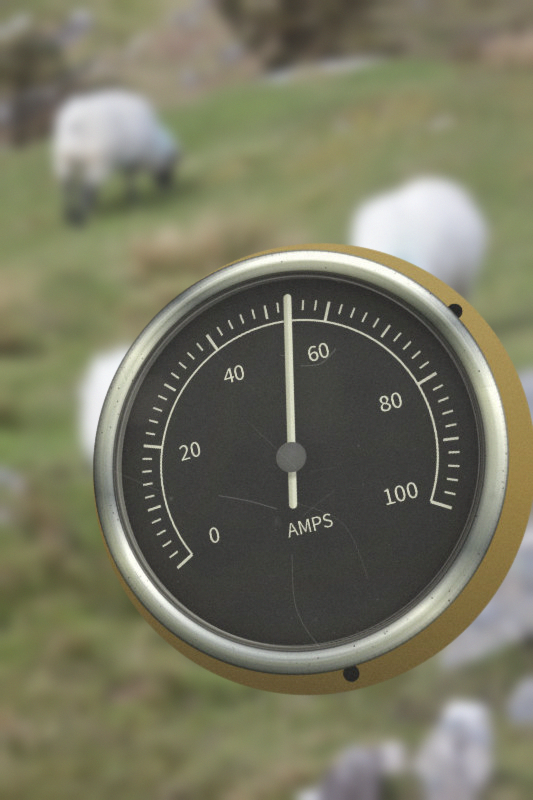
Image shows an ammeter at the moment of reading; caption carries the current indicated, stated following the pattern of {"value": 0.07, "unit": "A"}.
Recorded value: {"value": 54, "unit": "A"}
